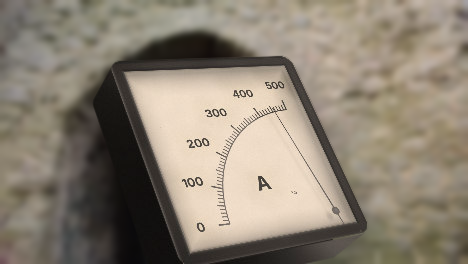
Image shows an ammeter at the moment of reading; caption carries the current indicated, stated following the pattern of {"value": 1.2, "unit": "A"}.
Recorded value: {"value": 450, "unit": "A"}
